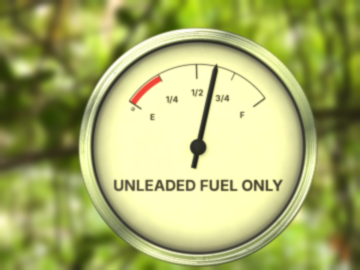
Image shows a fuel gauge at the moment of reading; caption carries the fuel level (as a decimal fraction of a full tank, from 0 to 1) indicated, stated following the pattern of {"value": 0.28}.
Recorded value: {"value": 0.625}
